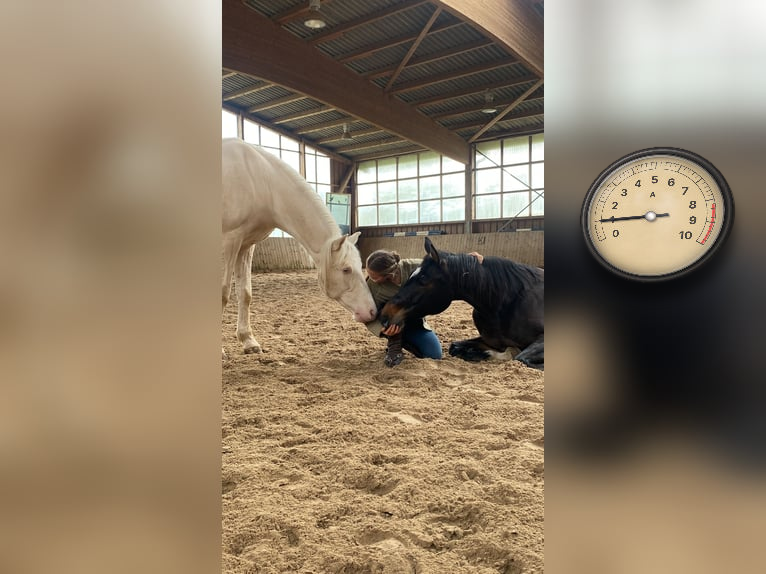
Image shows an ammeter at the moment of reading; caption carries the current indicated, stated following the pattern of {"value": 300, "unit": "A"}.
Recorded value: {"value": 1, "unit": "A"}
